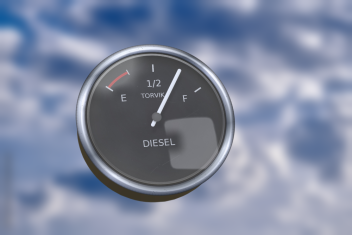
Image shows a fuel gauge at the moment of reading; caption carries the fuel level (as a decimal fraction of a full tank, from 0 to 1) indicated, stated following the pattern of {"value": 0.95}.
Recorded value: {"value": 0.75}
